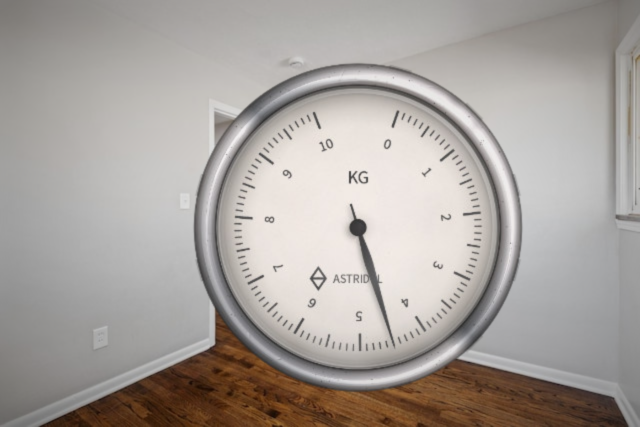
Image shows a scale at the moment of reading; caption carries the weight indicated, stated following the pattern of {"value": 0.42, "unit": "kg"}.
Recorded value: {"value": 4.5, "unit": "kg"}
